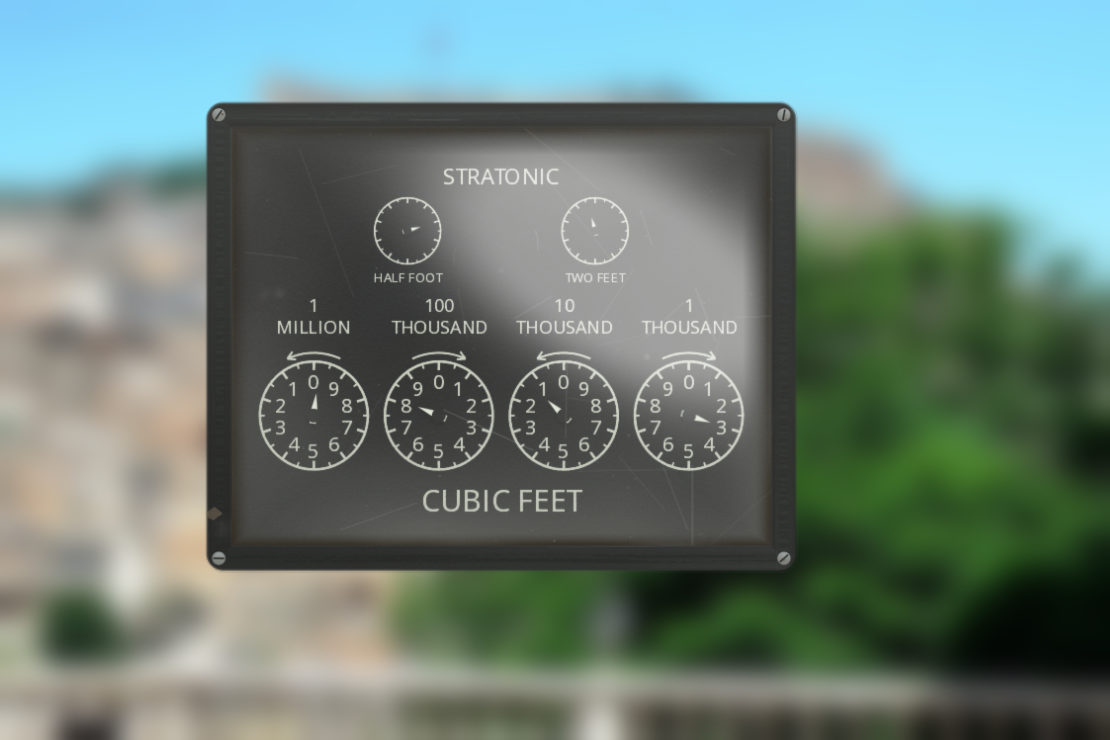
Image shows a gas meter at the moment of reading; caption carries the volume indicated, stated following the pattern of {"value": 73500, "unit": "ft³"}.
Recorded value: {"value": 981300, "unit": "ft³"}
